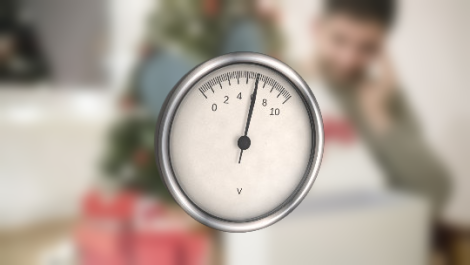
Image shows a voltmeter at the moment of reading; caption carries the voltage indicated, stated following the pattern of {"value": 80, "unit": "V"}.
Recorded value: {"value": 6, "unit": "V"}
